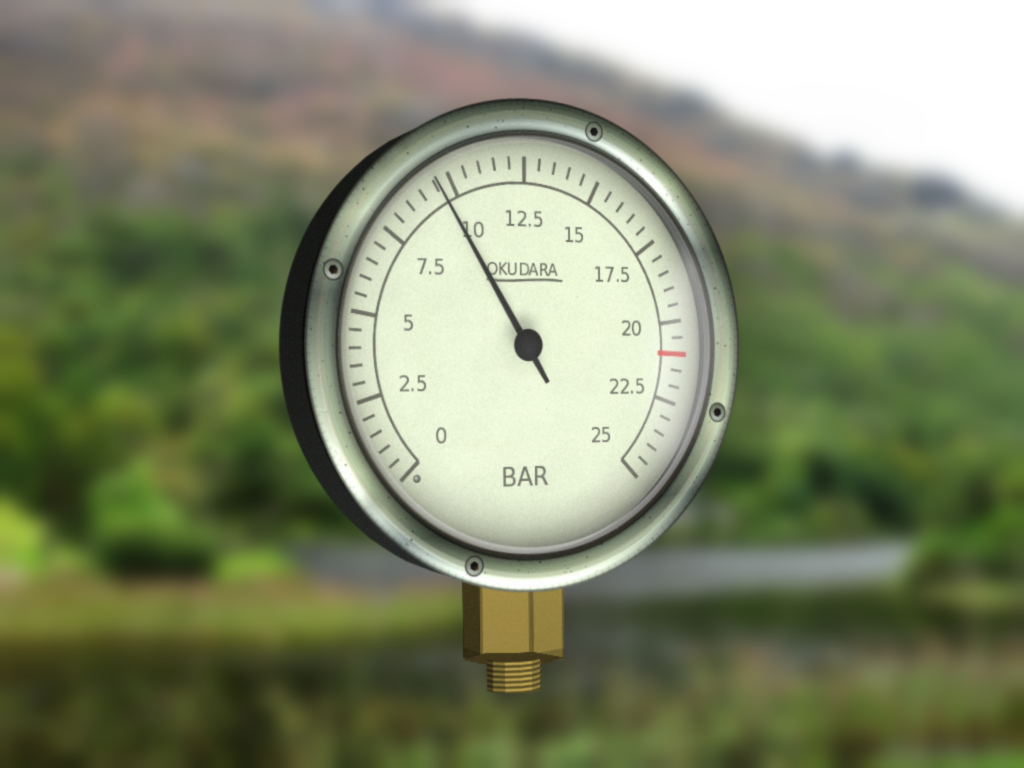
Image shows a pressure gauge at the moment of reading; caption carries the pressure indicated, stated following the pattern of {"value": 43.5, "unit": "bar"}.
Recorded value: {"value": 9.5, "unit": "bar"}
